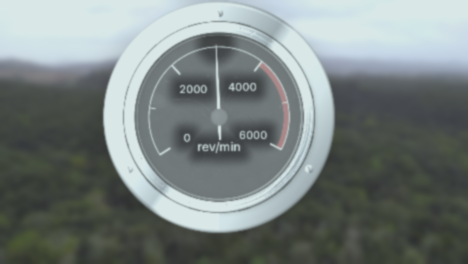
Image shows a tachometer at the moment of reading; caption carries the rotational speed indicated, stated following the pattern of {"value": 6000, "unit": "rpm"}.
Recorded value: {"value": 3000, "unit": "rpm"}
